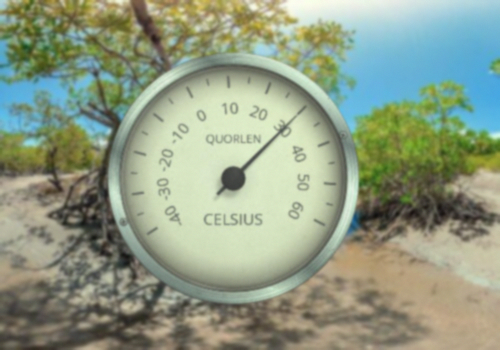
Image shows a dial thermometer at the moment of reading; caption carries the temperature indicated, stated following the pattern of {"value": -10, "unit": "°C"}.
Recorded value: {"value": 30, "unit": "°C"}
